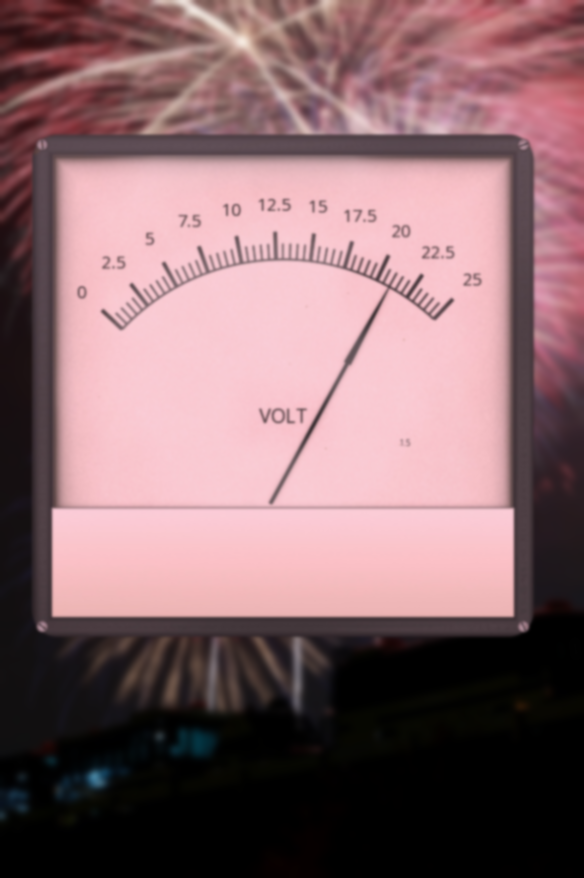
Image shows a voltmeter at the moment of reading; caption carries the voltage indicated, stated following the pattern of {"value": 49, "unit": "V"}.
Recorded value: {"value": 21, "unit": "V"}
